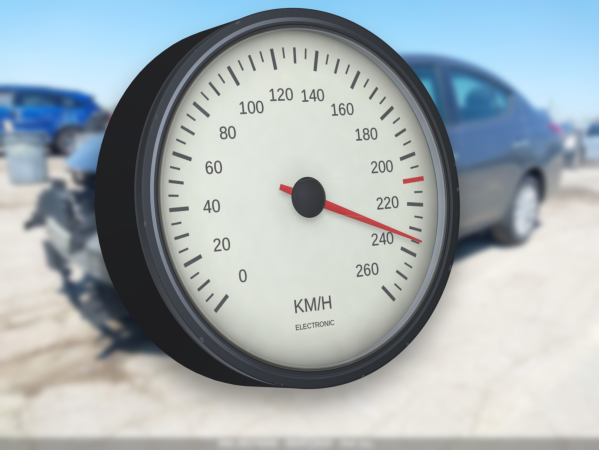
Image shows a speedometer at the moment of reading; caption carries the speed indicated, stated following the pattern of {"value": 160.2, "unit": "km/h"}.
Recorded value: {"value": 235, "unit": "km/h"}
